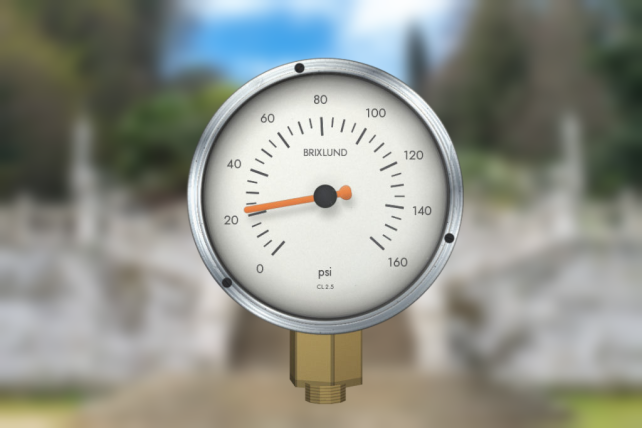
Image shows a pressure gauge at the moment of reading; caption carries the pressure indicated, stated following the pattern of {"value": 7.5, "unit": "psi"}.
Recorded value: {"value": 22.5, "unit": "psi"}
